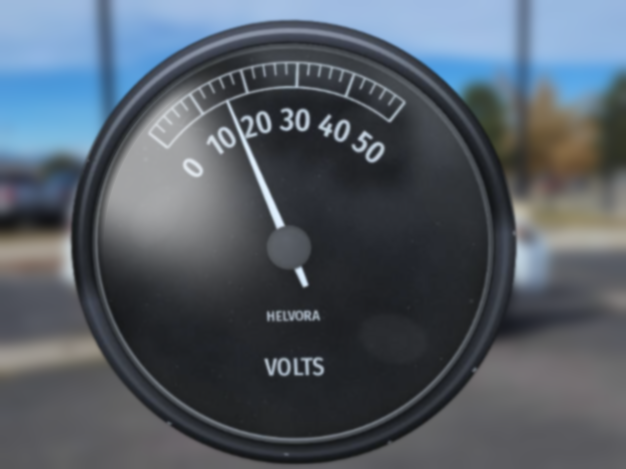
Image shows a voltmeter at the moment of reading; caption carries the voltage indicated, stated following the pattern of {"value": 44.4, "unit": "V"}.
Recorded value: {"value": 16, "unit": "V"}
